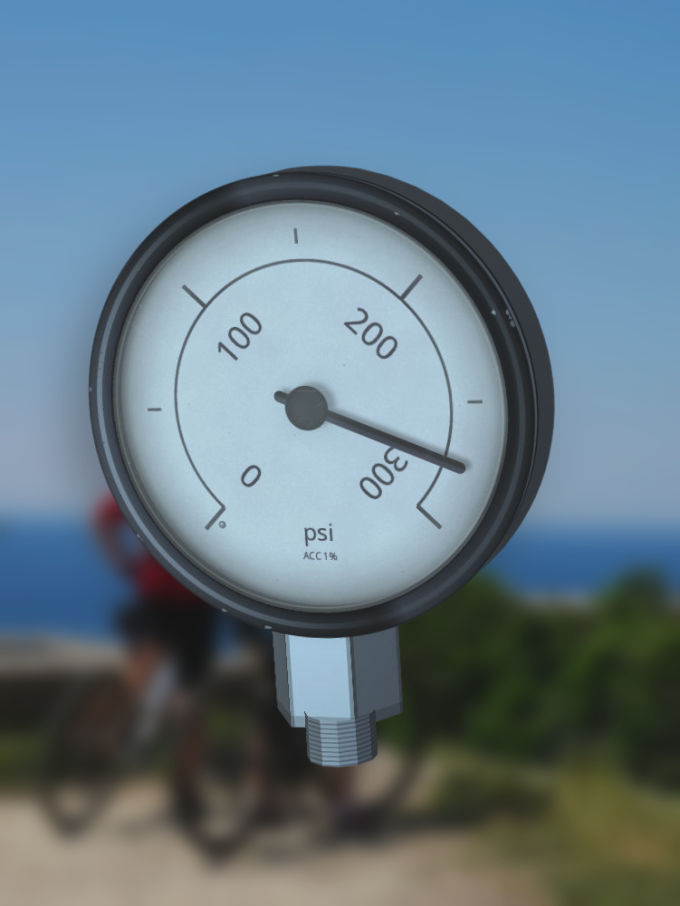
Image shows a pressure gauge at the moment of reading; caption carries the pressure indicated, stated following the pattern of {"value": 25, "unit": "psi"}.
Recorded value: {"value": 275, "unit": "psi"}
